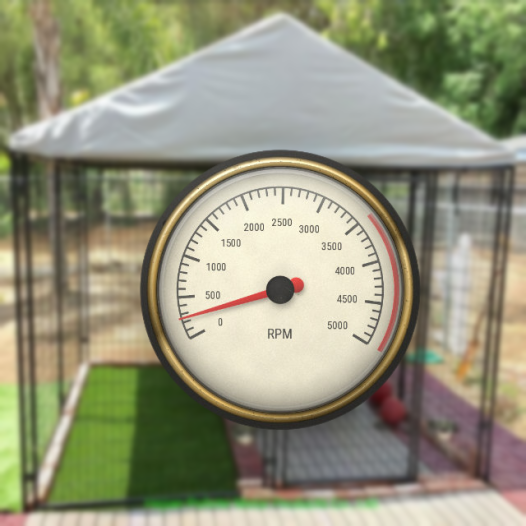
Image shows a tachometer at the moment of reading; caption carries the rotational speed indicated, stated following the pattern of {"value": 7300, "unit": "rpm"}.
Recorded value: {"value": 250, "unit": "rpm"}
